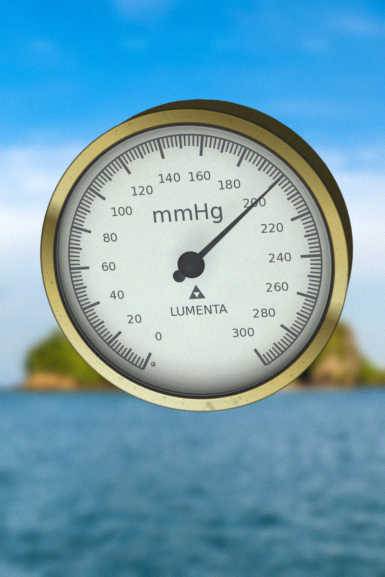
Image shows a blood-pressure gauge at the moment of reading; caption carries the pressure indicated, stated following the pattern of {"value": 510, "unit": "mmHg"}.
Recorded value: {"value": 200, "unit": "mmHg"}
